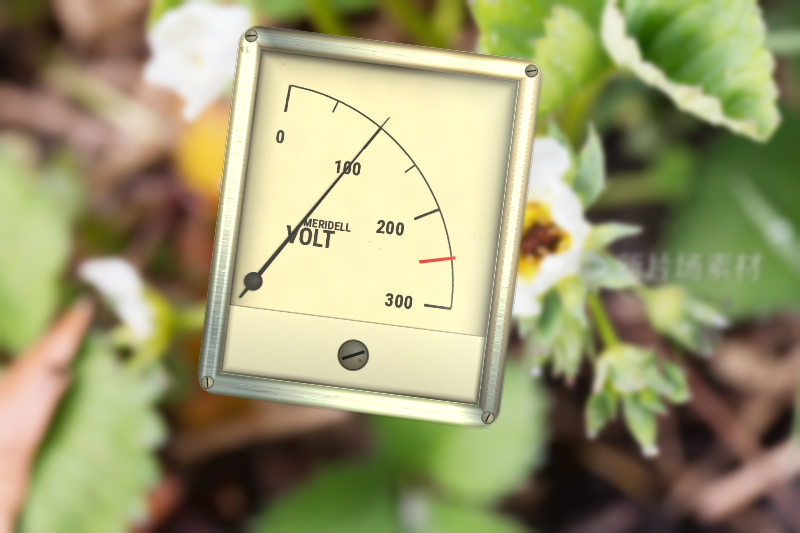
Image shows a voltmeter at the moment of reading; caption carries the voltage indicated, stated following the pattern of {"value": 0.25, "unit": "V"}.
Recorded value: {"value": 100, "unit": "V"}
